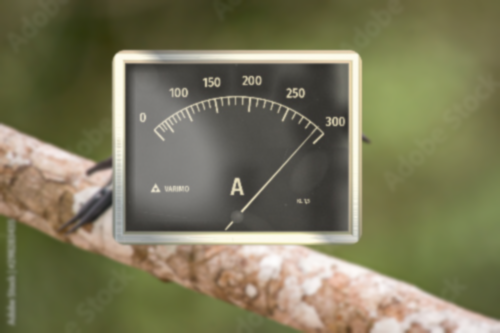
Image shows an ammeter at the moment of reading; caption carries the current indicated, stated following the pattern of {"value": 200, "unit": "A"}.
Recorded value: {"value": 290, "unit": "A"}
